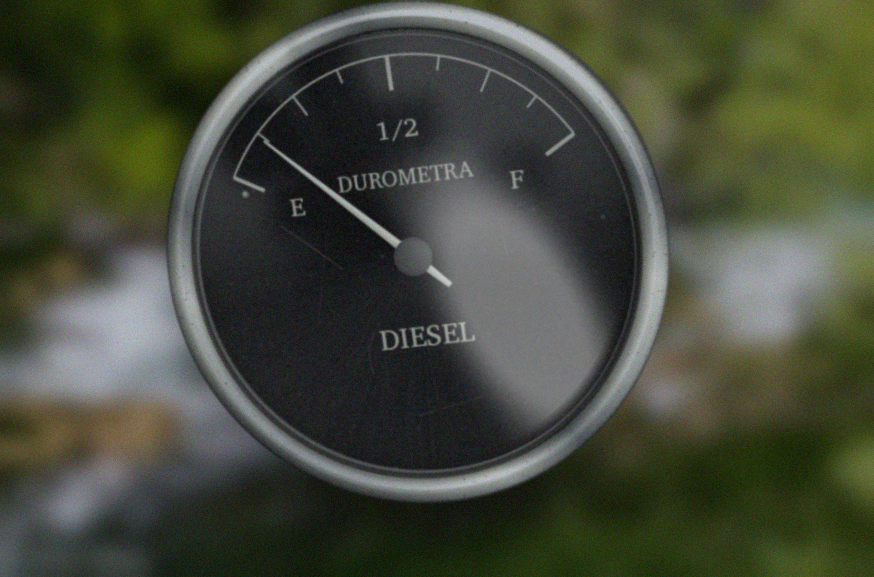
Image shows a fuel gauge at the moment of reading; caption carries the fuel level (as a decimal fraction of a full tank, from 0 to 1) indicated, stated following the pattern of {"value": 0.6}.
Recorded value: {"value": 0.125}
